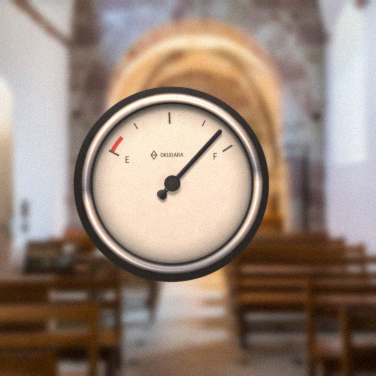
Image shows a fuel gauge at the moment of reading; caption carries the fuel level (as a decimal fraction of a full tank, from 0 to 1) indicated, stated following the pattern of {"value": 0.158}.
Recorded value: {"value": 0.875}
